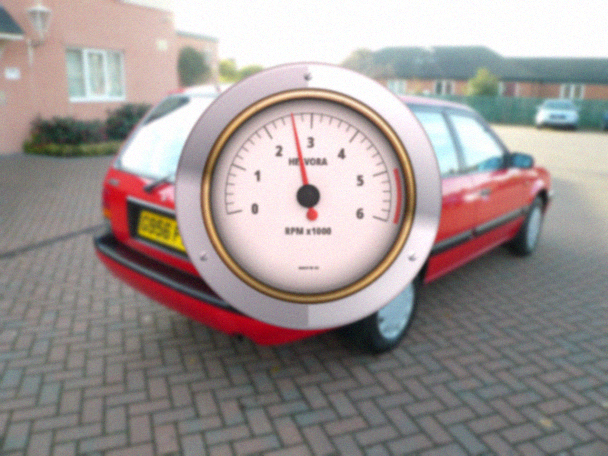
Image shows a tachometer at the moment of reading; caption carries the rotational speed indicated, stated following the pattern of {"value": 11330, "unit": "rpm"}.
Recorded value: {"value": 2600, "unit": "rpm"}
